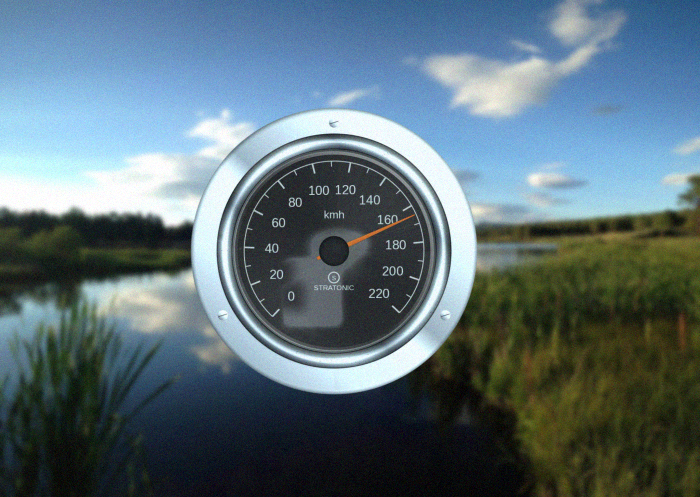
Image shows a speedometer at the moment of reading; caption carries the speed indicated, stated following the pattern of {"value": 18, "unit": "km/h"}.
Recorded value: {"value": 165, "unit": "km/h"}
